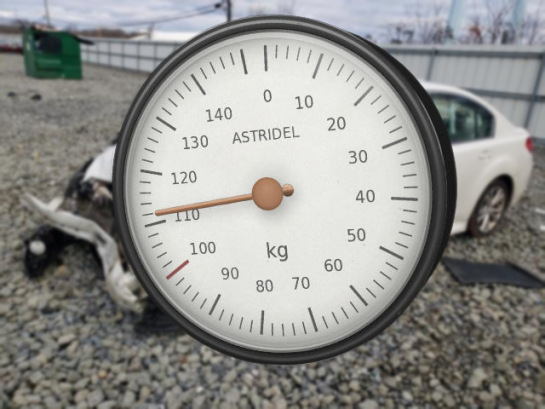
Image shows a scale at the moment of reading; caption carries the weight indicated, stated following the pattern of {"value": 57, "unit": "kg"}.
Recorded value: {"value": 112, "unit": "kg"}
